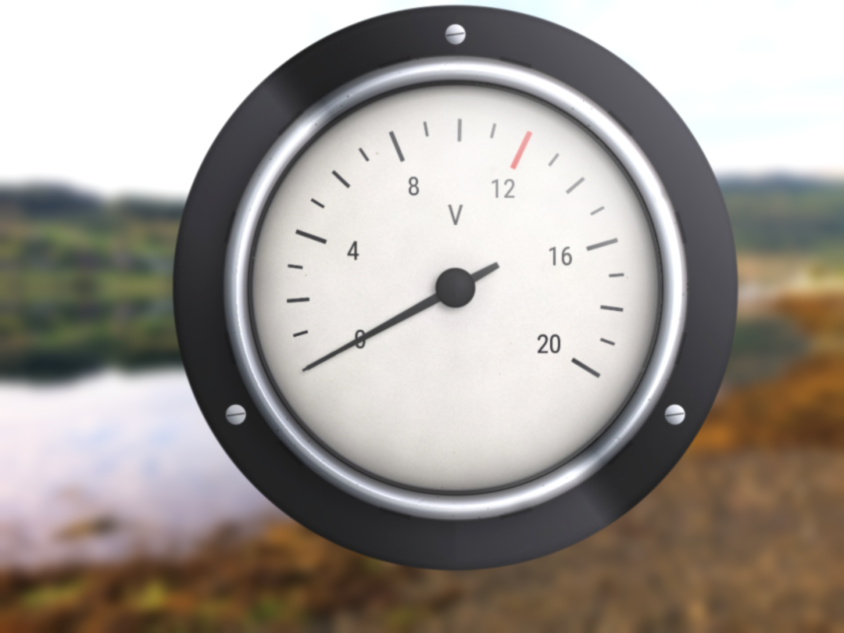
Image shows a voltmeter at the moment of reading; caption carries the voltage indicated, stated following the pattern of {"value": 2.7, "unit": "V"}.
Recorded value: {"value": 0, "unit": "V"}
